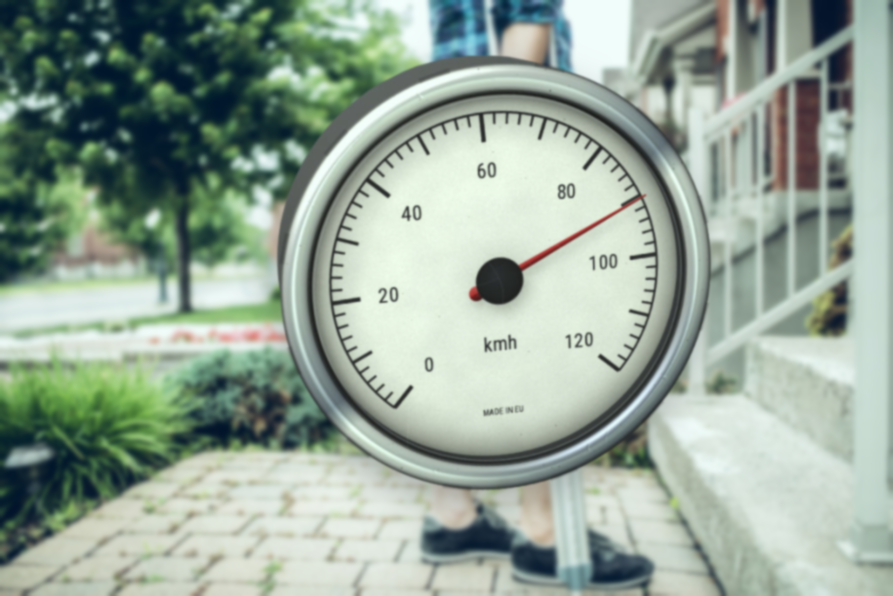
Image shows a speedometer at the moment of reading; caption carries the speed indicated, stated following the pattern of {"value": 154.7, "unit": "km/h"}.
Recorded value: {"value": 90, "unit": "km/h"}
